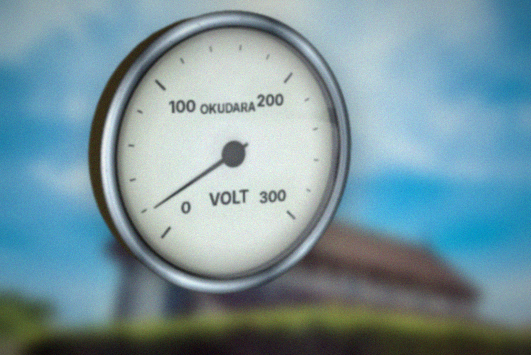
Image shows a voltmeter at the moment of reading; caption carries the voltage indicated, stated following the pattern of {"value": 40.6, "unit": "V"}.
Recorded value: {"value": 20, "unit": "V"}
